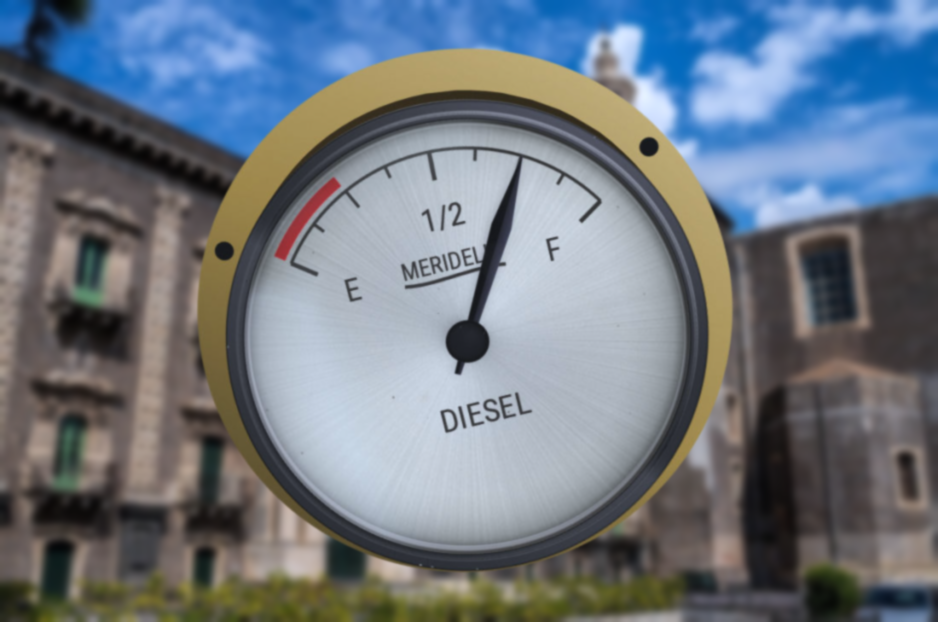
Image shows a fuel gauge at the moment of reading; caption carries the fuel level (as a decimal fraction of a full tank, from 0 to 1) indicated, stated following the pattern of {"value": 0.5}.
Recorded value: {"value": 0.75}
